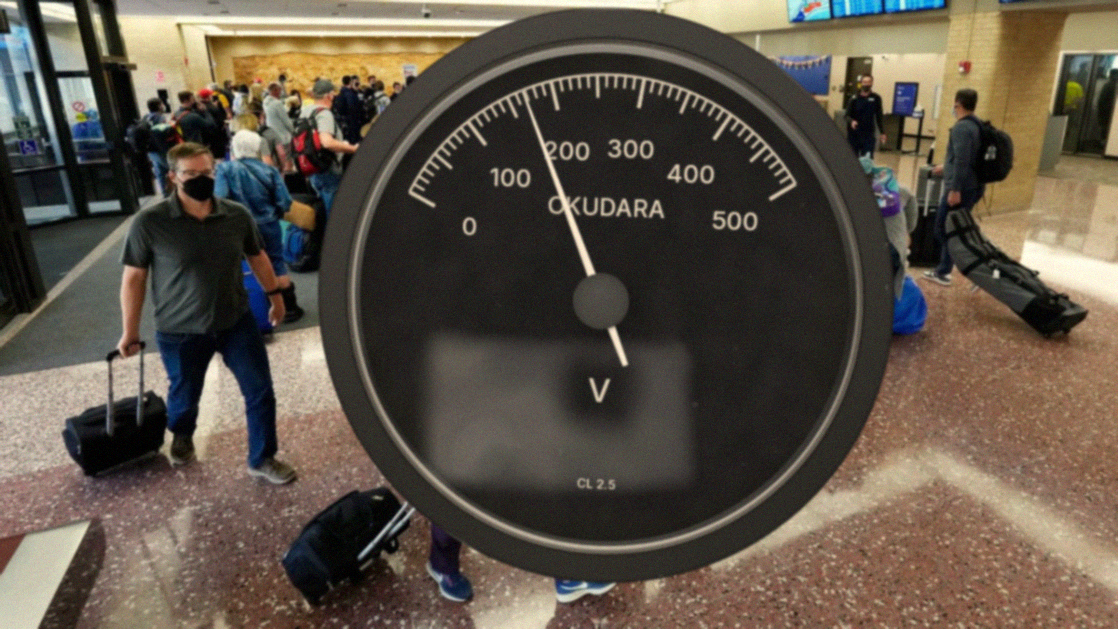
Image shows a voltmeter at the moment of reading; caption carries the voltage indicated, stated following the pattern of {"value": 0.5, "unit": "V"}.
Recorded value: {"value": 170, "unit": "V"}
